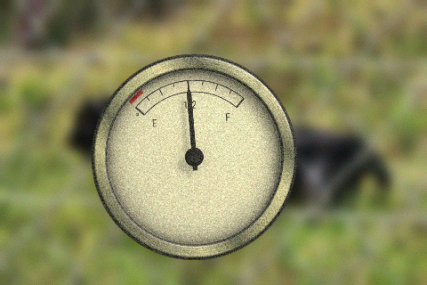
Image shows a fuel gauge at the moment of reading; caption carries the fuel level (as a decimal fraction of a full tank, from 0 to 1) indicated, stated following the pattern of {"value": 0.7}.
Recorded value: {"value": 0.5}
